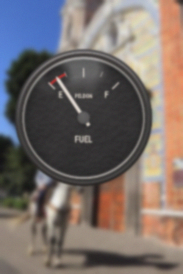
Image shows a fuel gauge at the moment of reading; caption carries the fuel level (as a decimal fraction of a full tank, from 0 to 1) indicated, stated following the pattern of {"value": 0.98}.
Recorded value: {"value": 0.125}
